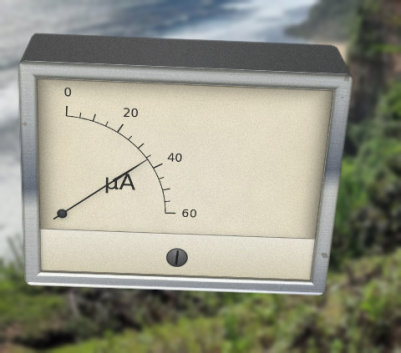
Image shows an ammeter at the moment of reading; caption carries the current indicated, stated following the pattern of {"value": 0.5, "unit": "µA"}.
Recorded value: {"value": 35, "unit": "µA"}
